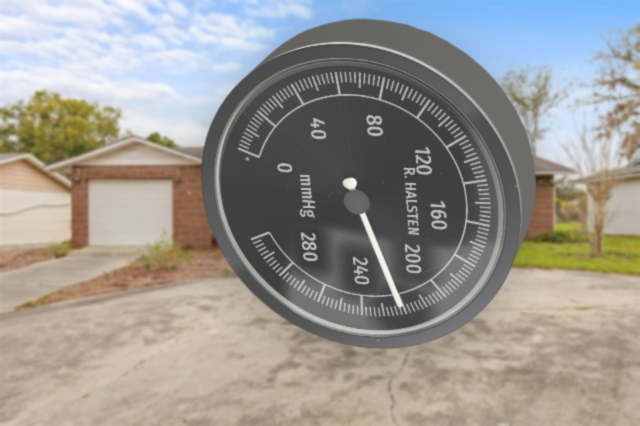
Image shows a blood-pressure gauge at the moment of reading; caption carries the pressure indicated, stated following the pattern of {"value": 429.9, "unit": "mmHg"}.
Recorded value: {"value": 220, "unit": "mmHg"}
